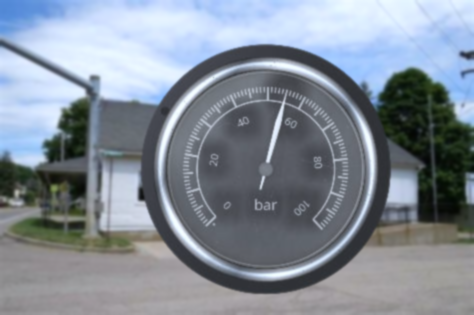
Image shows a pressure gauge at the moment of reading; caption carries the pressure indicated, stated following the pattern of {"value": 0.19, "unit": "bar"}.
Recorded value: {"value": 55, "unit": "bar"}
